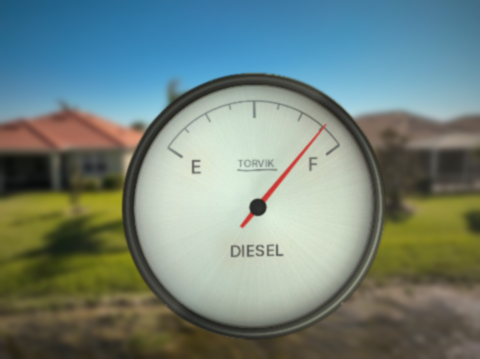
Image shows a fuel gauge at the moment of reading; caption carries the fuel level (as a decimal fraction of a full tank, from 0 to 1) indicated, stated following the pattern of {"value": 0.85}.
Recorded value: {"value": 0.875}
